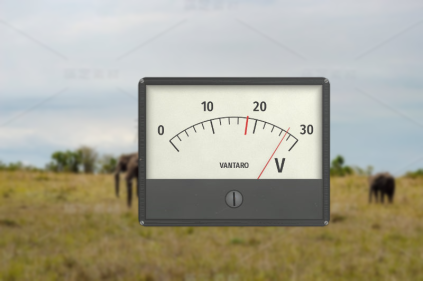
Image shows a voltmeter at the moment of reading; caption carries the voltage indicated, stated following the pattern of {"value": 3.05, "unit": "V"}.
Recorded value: {"value": 27, "unit": "V"}
